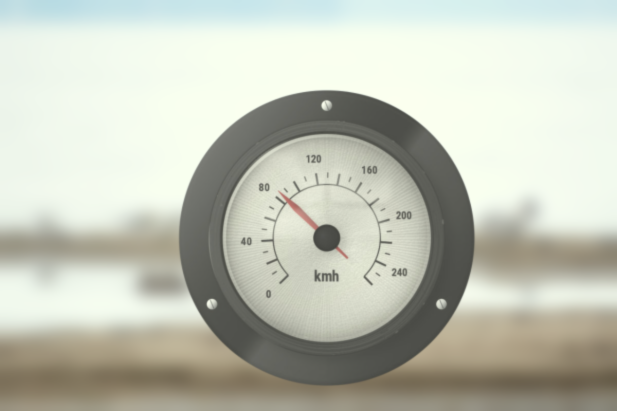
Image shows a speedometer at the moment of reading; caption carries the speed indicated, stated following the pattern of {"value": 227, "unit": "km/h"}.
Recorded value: {"value": 85, "unit": "km/h"}
